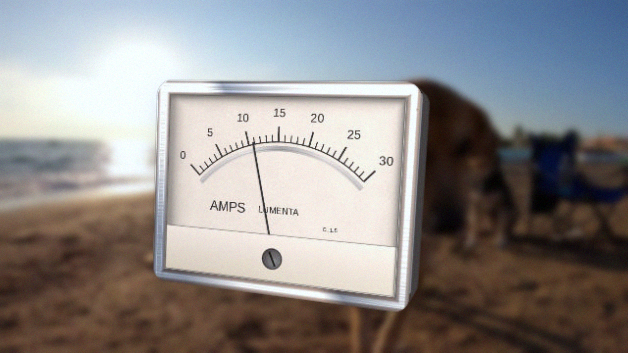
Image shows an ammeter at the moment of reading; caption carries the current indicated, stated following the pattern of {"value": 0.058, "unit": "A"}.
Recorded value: {"value": 11, "unit": "A"}
